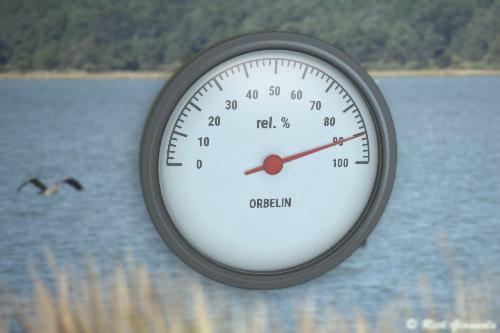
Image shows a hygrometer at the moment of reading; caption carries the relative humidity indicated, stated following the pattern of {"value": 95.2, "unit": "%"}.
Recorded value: {"value": 90, "unit": "%"}
